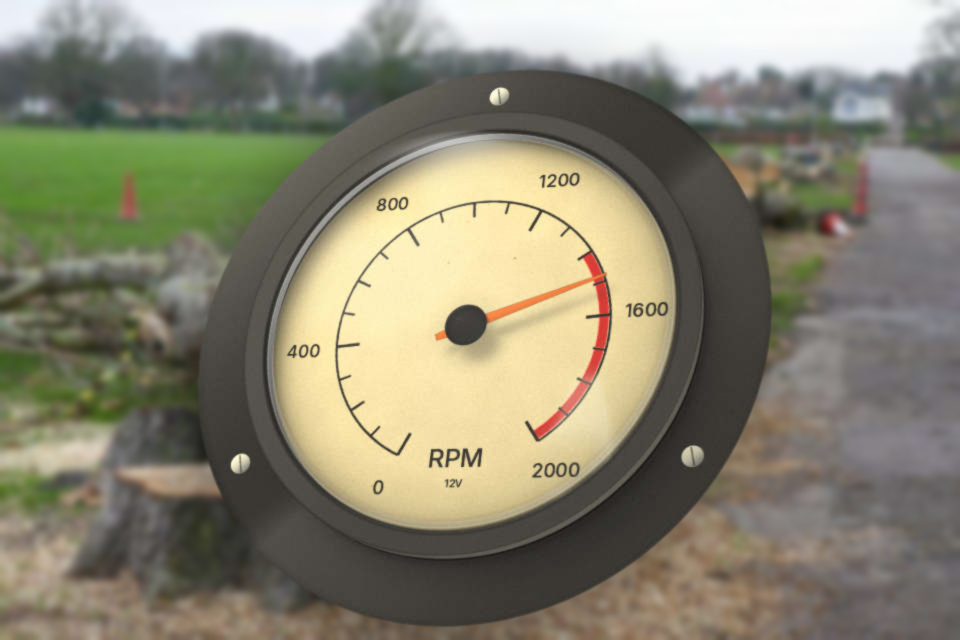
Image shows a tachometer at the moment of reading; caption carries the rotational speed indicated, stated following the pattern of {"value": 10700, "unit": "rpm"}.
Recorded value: {"value": 1500, "unit": "rpm"}
